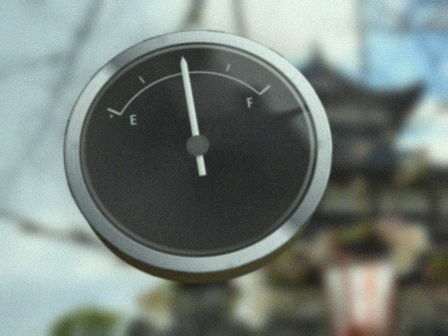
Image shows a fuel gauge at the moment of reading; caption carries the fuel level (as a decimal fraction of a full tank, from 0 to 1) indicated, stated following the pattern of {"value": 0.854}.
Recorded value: {"value": 0.5}
